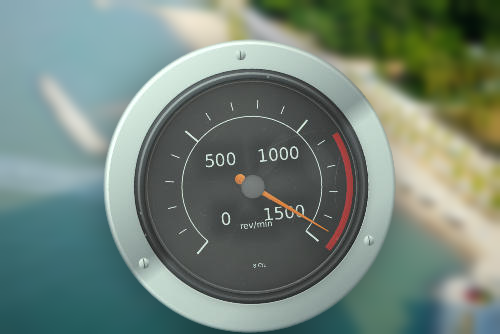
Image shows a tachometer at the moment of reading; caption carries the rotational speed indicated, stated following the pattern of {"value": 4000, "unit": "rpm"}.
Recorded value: {"value": 1450, "unit": "rpm"}
